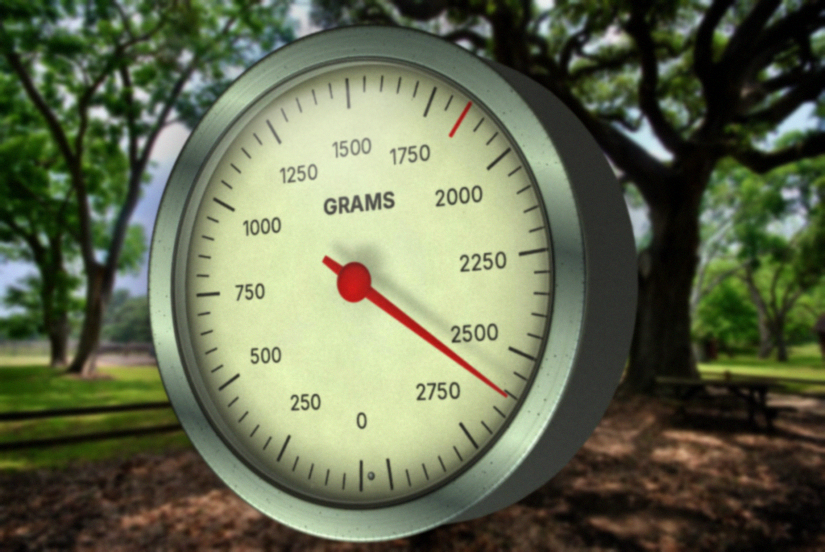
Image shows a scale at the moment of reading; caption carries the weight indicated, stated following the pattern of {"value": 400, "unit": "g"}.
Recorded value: {"value": 2600, "unit": "g"}
